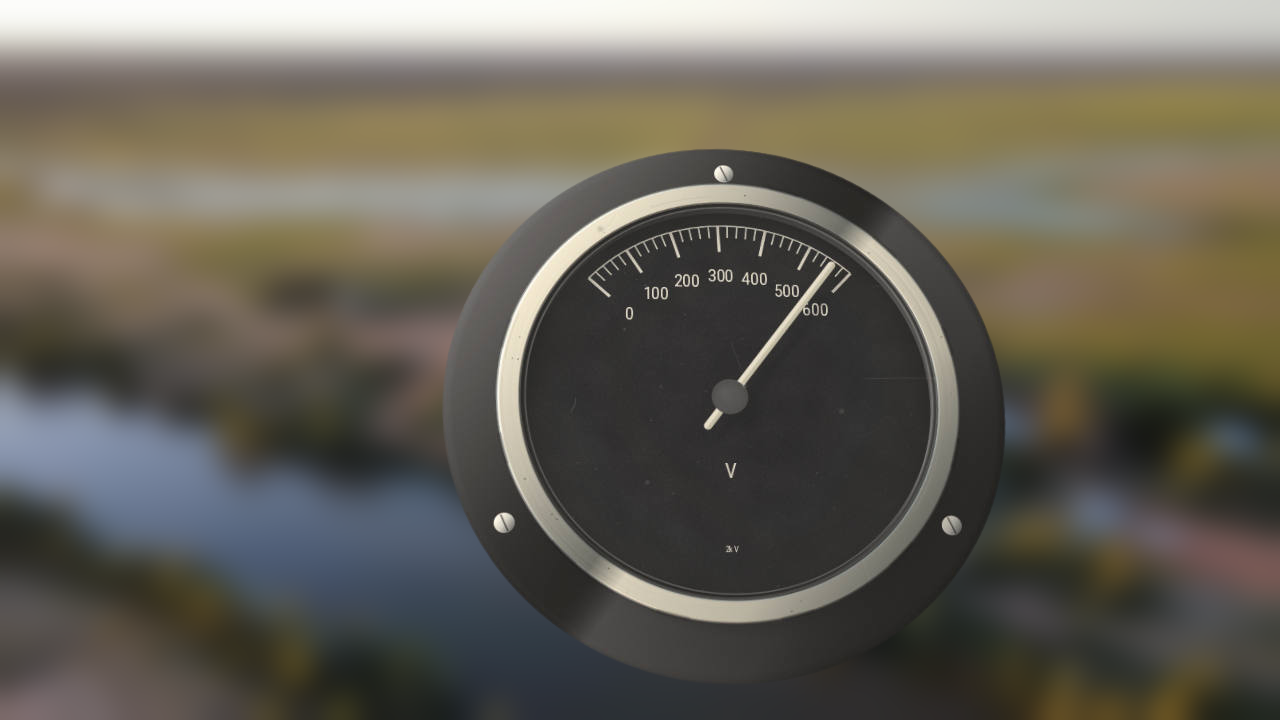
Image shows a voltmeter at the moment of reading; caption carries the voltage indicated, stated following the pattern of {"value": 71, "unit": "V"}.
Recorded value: {"value": 560, "unit": "V"}
